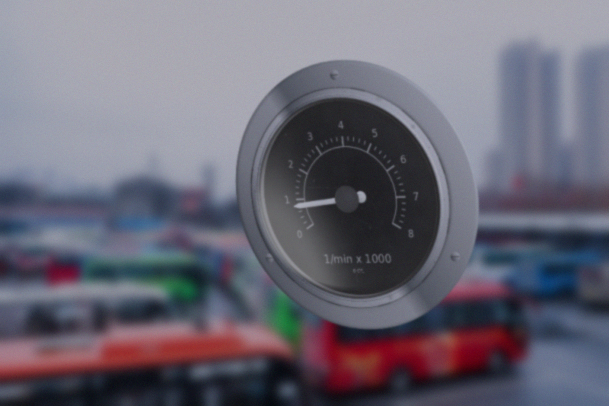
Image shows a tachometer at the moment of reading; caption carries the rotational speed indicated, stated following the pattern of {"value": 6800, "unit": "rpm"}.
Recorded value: {"value": 800, "unit": "rpm"}
